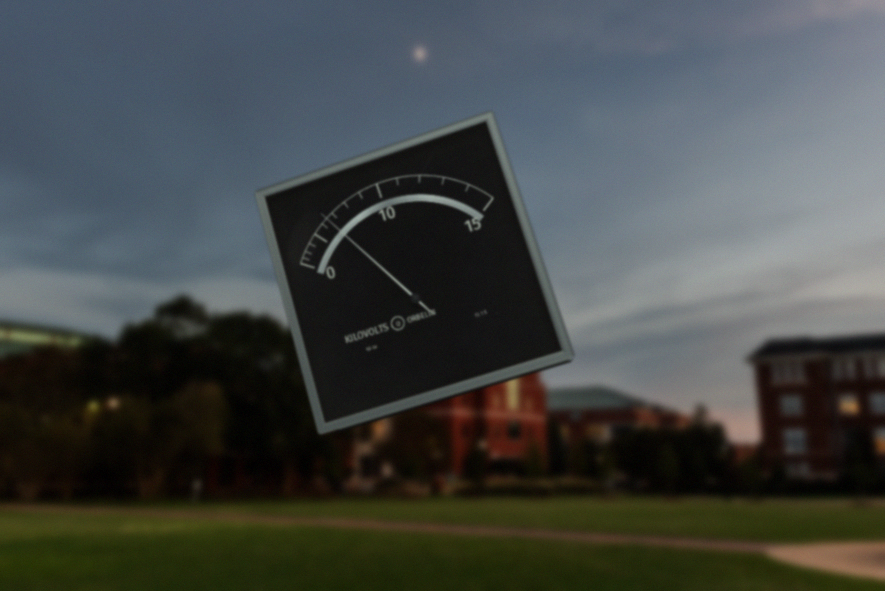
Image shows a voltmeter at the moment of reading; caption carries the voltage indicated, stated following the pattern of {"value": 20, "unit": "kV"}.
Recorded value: {"value": 6.5, "unit": "kV"}
